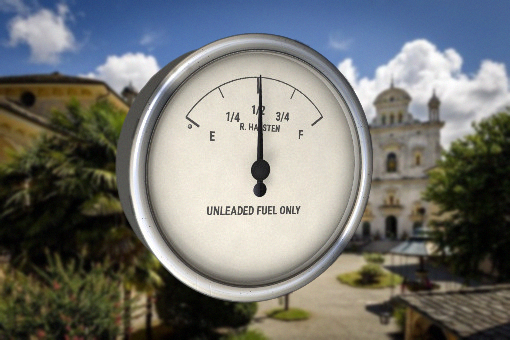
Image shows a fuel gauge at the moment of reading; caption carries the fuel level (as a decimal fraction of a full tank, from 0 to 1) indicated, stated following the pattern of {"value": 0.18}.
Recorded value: {"value": 0.5}
